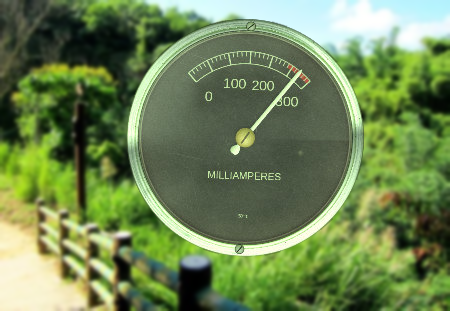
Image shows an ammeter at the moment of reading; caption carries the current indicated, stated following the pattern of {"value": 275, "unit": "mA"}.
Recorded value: {"value": 270, "unit": "mA"}
